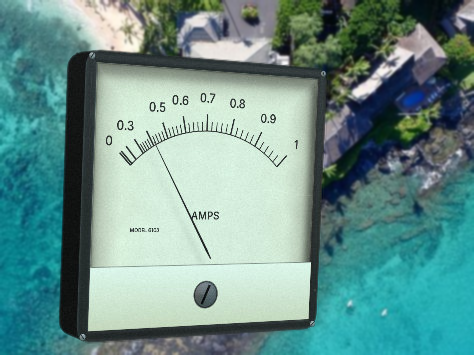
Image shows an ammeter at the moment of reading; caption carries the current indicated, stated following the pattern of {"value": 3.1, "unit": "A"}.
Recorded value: {"value": 0.4, "unit": "A"}
